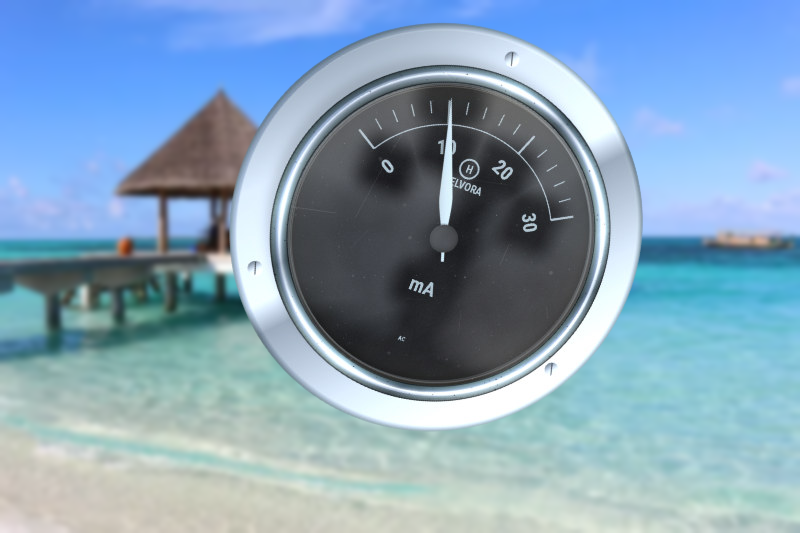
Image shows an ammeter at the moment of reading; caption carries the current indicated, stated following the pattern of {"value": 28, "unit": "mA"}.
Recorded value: {"value": 10, "unit": "mA"}
